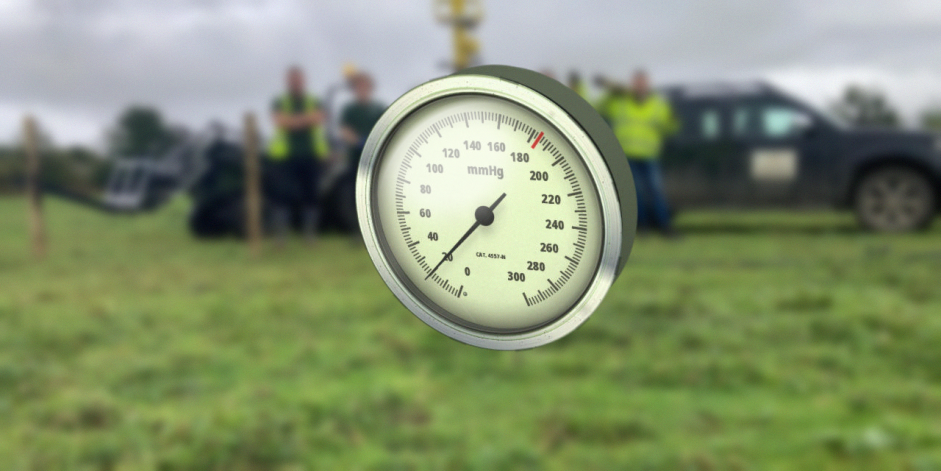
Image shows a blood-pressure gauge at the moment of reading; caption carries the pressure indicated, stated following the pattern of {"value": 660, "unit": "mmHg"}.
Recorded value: {"value": 20, "unit": "mmHg"}
